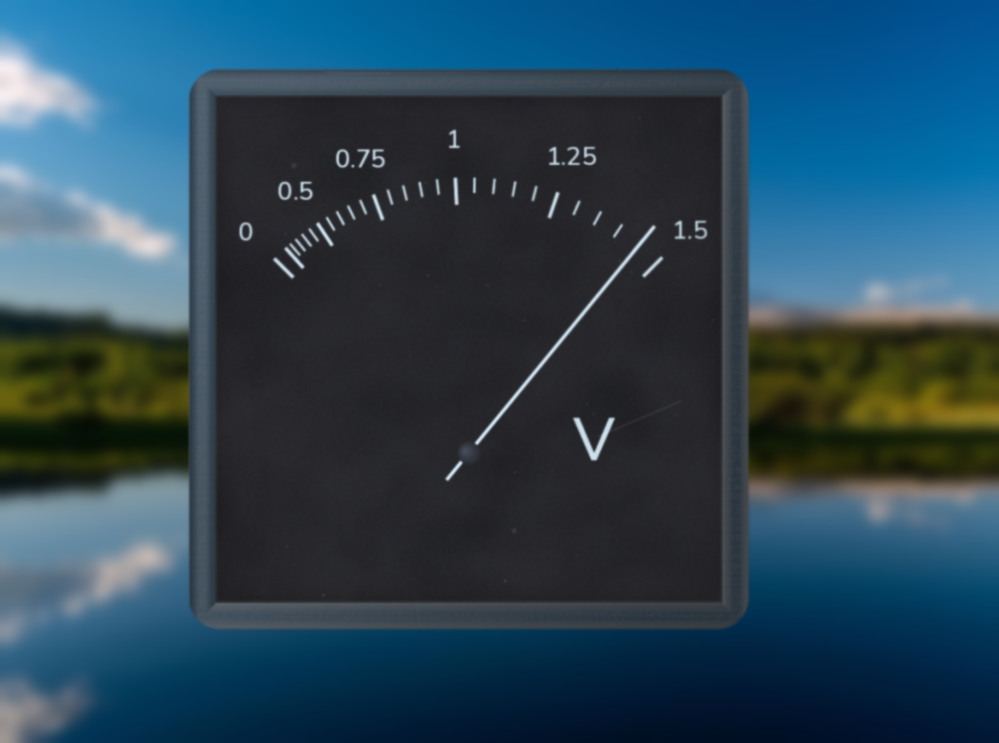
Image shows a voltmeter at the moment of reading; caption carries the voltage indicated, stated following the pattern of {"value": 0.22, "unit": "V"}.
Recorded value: {"value": 1.45, "unit": "V"}
